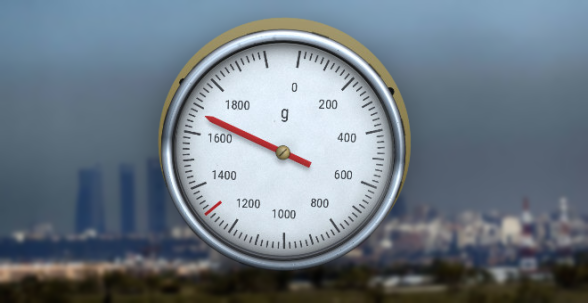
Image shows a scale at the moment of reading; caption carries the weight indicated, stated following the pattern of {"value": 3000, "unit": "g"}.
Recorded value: {"value": 1680, "unit": "g"}
